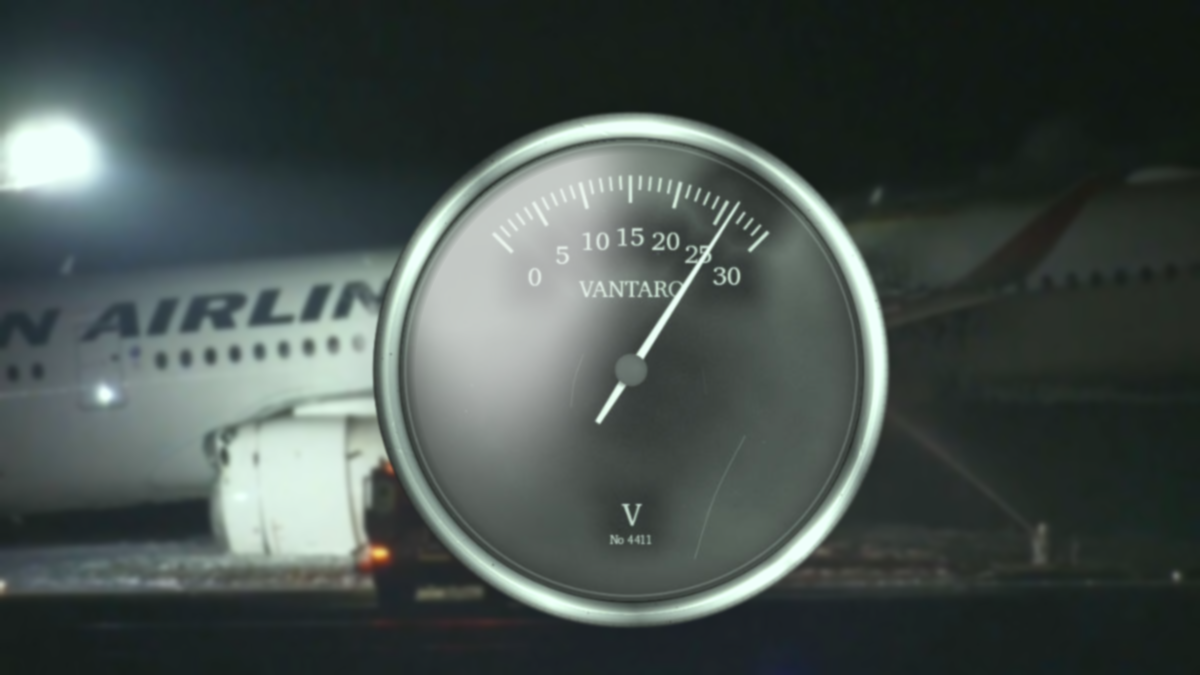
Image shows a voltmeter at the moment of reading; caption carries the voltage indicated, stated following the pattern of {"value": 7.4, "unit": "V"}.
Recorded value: {"value": 26, "unit": "V"}
